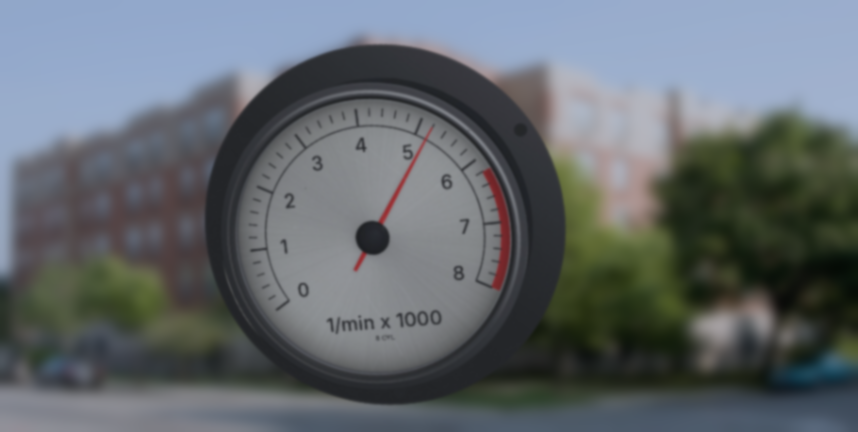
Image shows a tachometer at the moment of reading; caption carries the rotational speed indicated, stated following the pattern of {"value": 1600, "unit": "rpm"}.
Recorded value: {"value": 5200, "unit": "rpm"}
